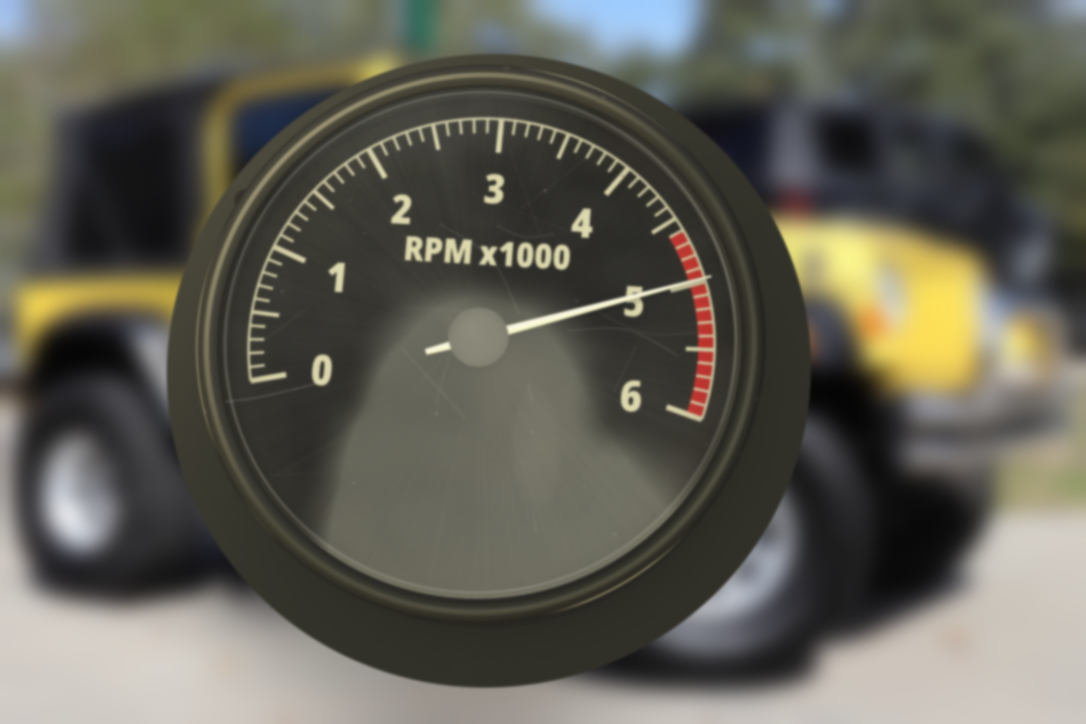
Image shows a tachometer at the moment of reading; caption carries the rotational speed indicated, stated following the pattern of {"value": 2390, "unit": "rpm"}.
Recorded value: {"value": 5000, "unit": "rpm"}
